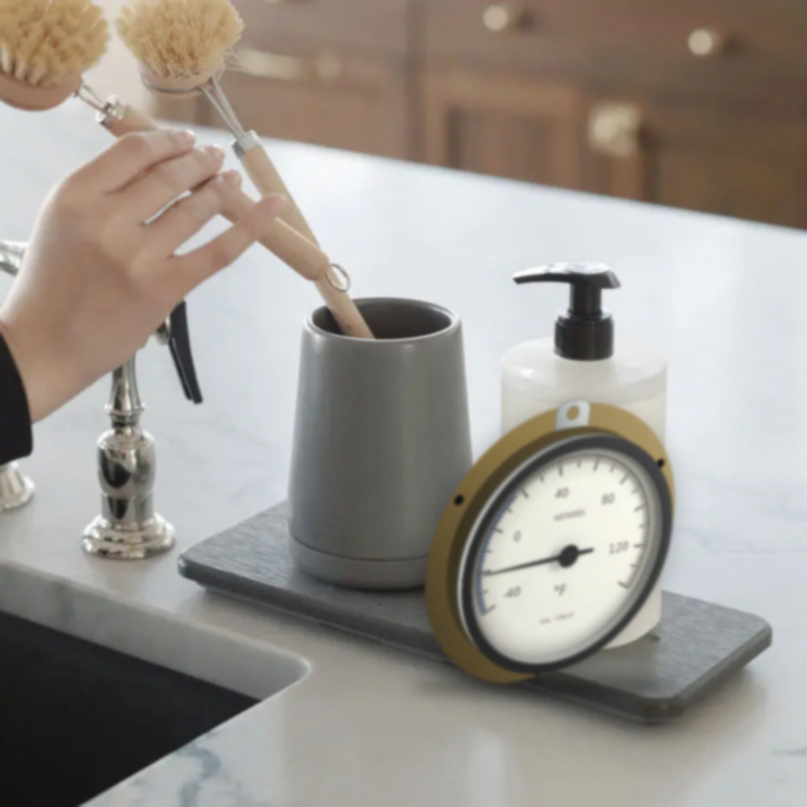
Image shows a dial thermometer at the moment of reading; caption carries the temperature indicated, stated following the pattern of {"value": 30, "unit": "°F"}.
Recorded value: {"value": -20, "unit": "°F"}
